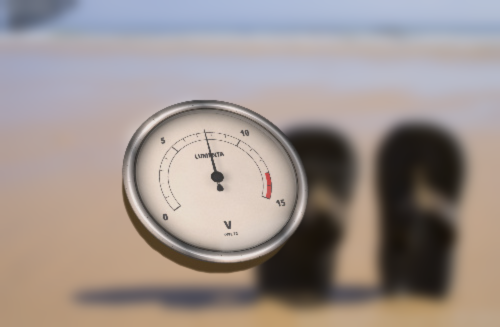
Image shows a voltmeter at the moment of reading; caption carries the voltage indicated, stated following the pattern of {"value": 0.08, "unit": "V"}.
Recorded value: {"value": 7.5, "unit": "V"}
